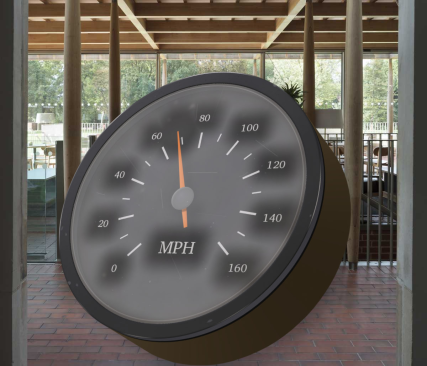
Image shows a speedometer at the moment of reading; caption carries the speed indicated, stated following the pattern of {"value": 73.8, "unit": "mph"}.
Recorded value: {"value": 70, "unit": "mph"}
